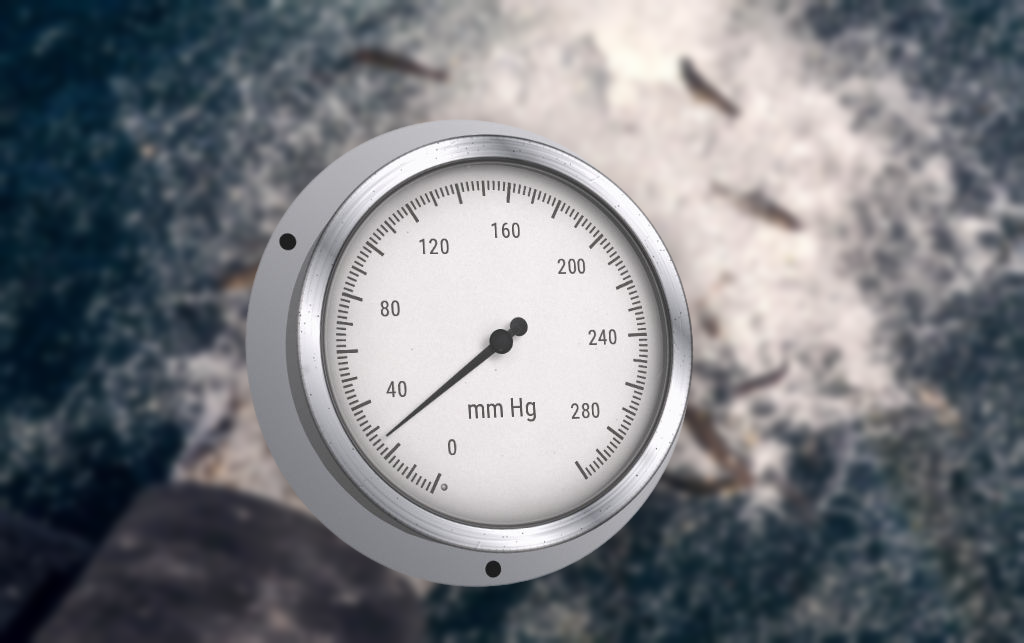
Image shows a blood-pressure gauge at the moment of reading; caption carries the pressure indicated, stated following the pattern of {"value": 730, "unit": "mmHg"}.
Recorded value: {"value": 26, "unit": "mmHg"}
